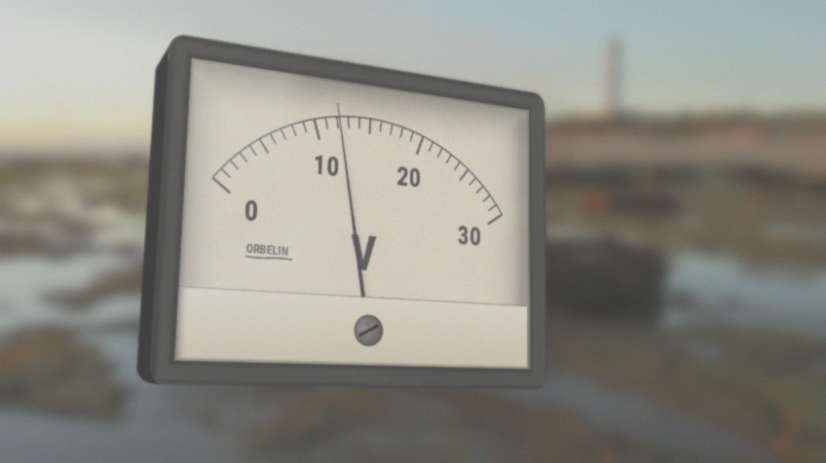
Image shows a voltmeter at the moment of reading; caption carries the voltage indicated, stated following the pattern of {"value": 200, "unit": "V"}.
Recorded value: {"value": 12, "unit": "V"}
